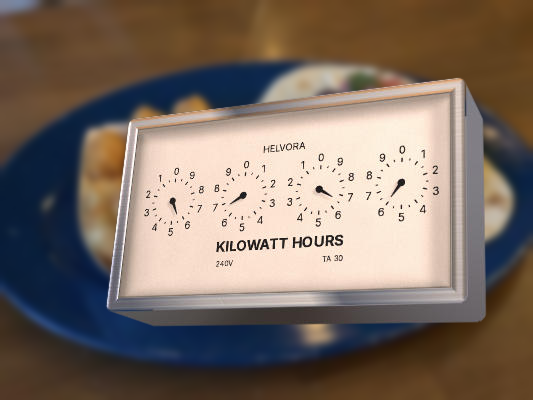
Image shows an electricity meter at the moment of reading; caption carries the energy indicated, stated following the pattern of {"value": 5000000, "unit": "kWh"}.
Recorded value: {"value": 5666, "unit": "kWh"}
